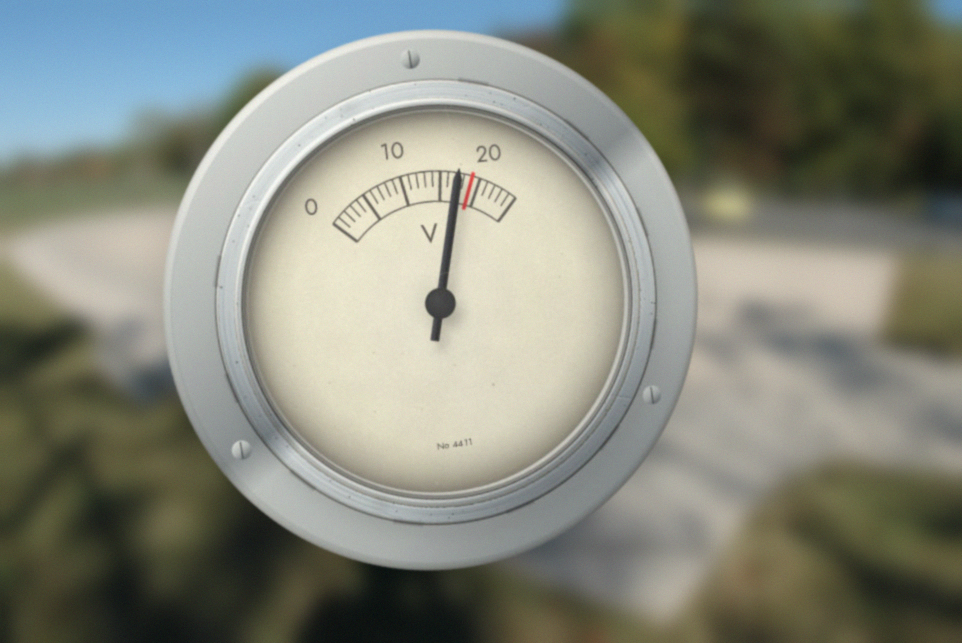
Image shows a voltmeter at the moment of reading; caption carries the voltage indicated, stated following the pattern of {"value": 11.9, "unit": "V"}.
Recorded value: {"value": 17, "unit": "V"}
